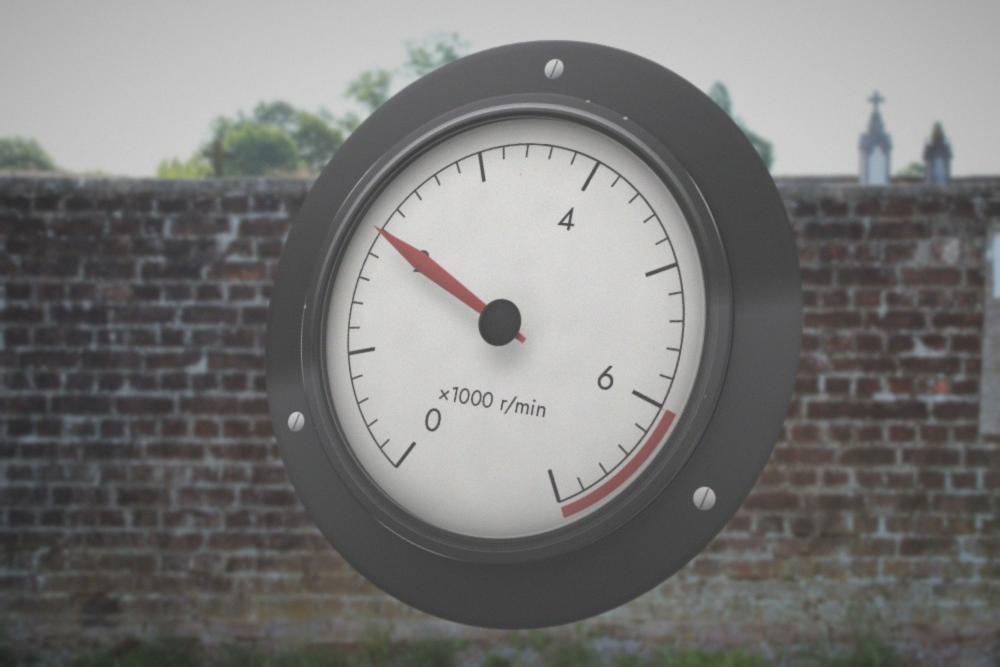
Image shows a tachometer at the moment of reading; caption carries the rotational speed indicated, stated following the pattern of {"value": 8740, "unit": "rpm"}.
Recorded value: {"value": 2000, "unit": "rpm"}
